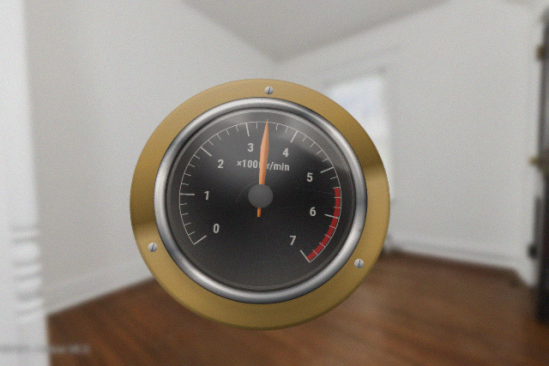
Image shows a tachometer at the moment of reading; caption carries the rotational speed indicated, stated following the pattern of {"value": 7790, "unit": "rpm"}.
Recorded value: {"value": 3400, "unit": "rpm"}
